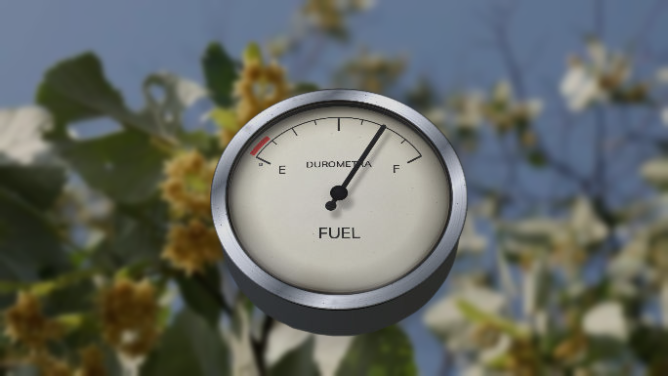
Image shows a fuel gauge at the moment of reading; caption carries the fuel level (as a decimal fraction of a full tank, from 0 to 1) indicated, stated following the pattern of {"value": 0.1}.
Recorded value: {"value": 0.75}
